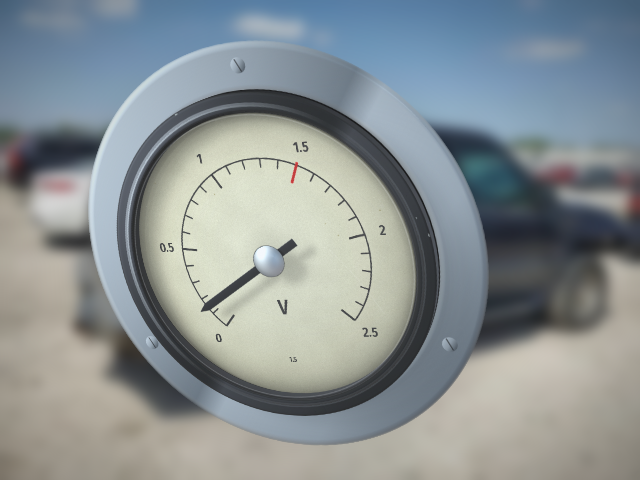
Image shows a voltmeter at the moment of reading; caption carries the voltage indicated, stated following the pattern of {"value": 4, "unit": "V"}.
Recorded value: {"value": 0.15, "unit": "V"}
